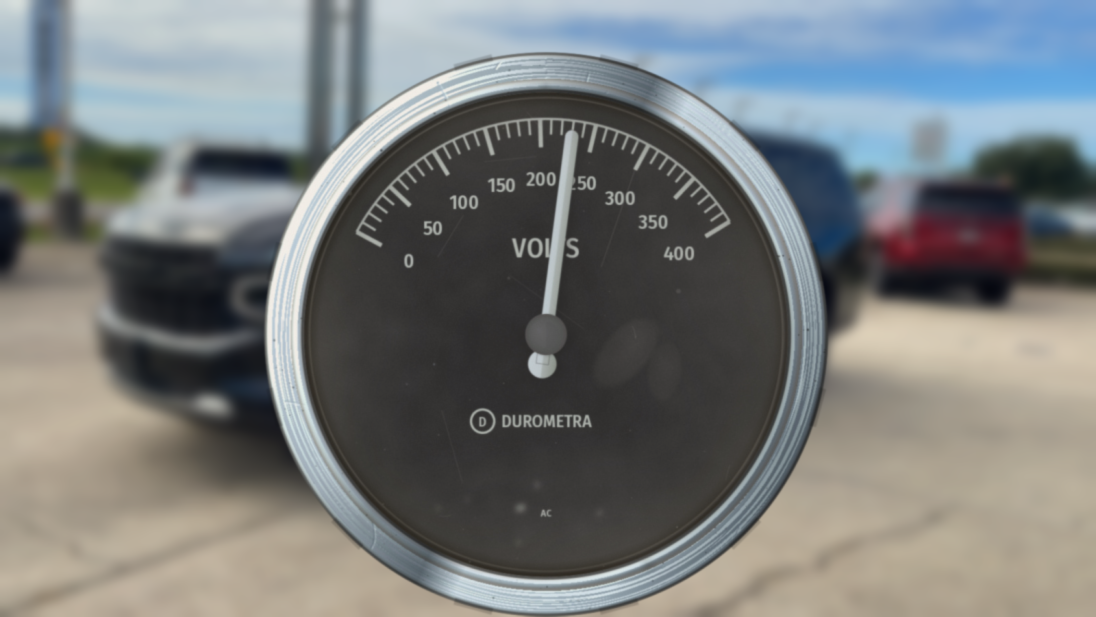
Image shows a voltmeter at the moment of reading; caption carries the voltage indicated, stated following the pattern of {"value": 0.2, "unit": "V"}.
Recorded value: {"value": 230, "unit": "V"}
